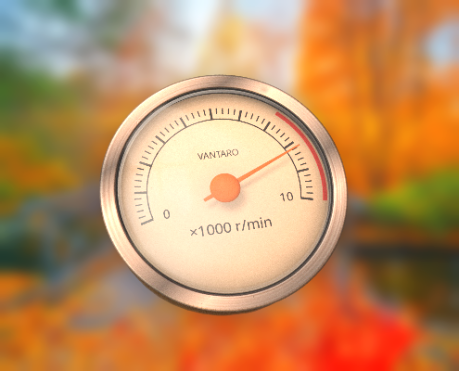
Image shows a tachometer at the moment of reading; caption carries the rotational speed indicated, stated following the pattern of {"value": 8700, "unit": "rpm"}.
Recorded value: {"value": 8200, "unit": "rpm"}
